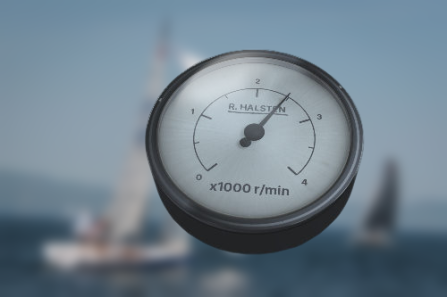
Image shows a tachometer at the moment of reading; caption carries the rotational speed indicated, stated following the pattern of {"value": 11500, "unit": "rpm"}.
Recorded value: {"value": 2500, "unit": "rpm"}
